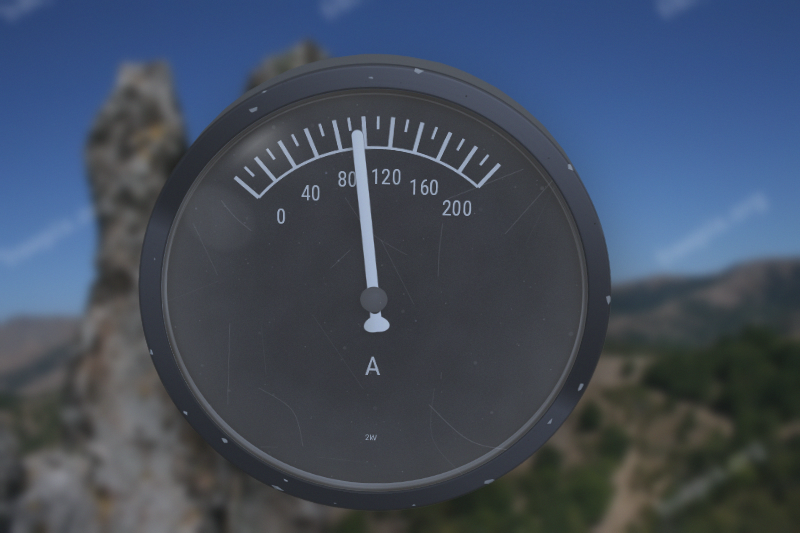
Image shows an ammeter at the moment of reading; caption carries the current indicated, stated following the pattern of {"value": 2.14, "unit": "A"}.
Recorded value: {"value": 95, "unit": "A"}
